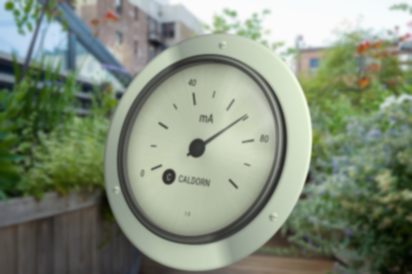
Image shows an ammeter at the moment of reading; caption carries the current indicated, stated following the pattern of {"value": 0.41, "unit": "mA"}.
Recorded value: {"value": 70, "unit": "mA"}
